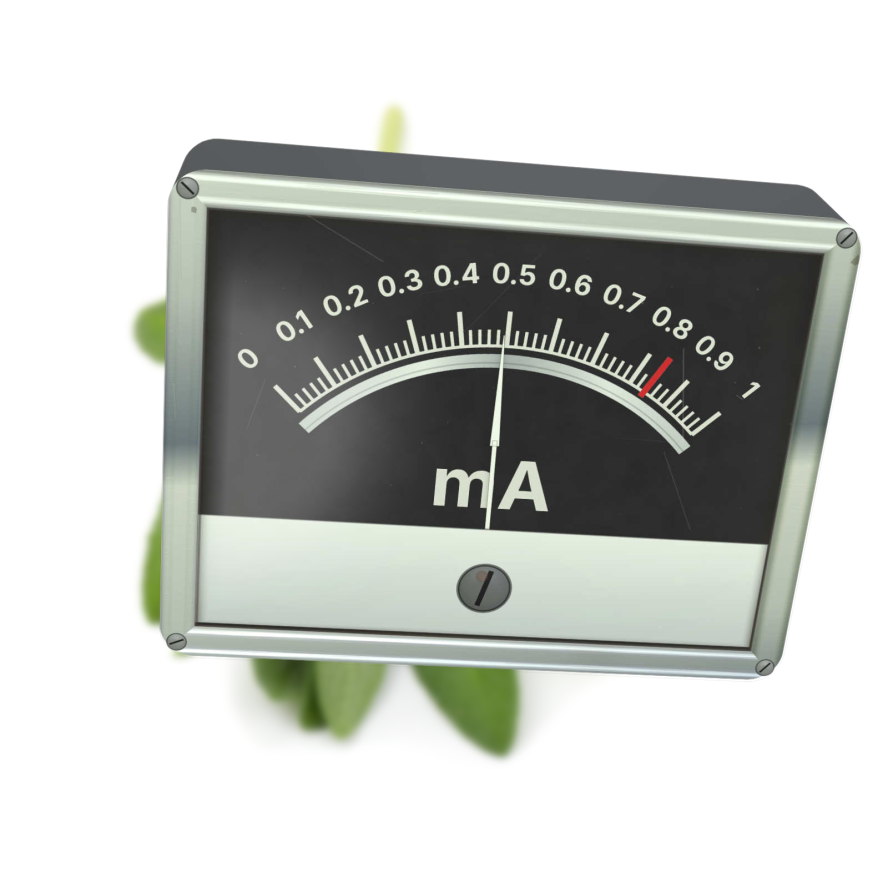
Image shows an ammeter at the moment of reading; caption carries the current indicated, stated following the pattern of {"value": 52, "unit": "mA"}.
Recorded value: {"value": 0.49, "unit": "mA"}
